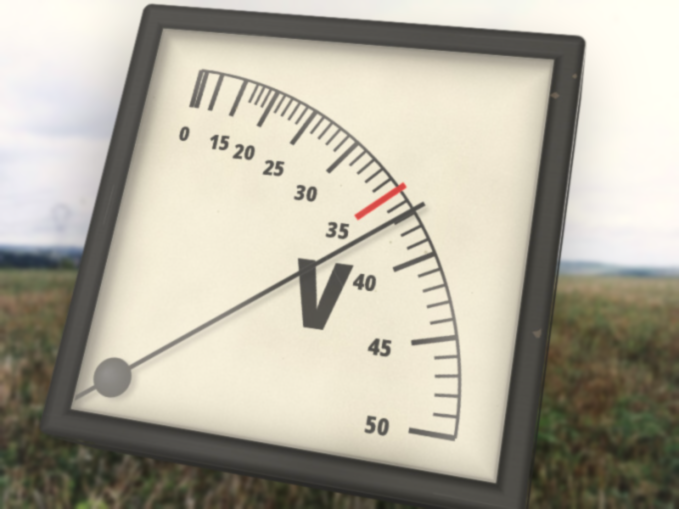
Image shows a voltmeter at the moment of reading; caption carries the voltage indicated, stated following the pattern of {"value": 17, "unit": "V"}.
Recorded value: {"value": 37, "unit": "V"}
